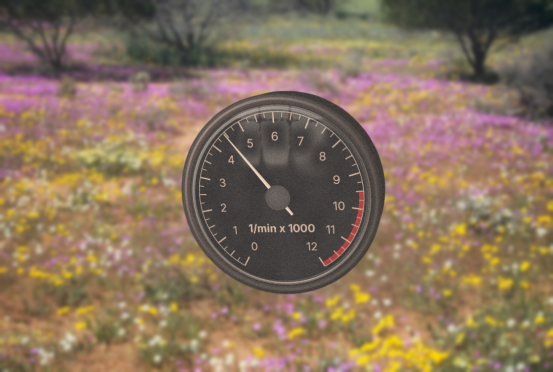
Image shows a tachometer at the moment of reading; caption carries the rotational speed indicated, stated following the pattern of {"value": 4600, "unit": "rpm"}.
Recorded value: {"value": 4500, "unit": "rpm"}
